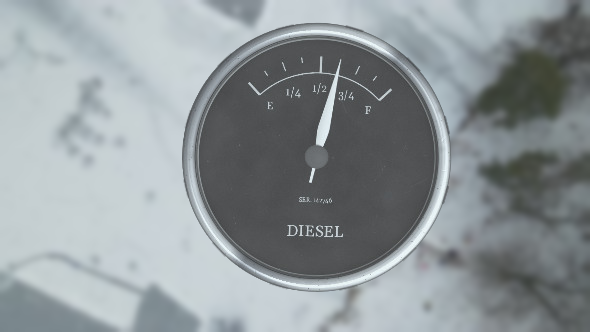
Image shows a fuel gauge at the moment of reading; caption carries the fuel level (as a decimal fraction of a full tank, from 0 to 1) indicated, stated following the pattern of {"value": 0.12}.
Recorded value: {"value": 0.625}
